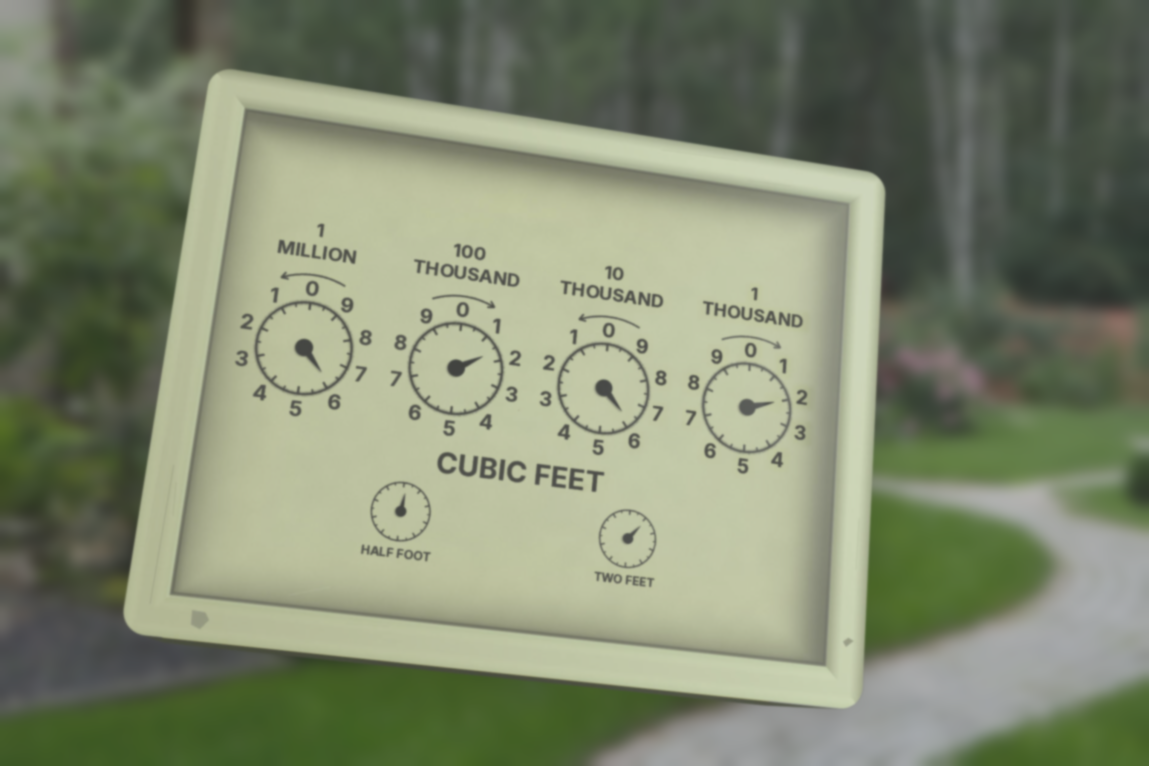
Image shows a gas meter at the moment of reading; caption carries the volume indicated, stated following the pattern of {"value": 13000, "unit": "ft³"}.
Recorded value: {"value": 616200, "unit": "ft³"}
